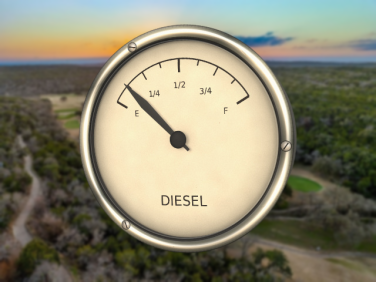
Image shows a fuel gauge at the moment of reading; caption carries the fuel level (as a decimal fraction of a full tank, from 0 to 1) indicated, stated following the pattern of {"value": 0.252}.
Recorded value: {"value": 0.125}
